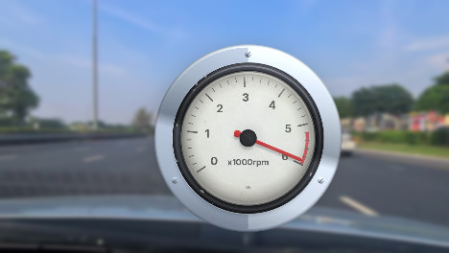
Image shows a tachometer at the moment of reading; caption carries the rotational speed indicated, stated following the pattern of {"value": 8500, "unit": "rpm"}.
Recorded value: {"value": 5900, "unit": "rpm"}
